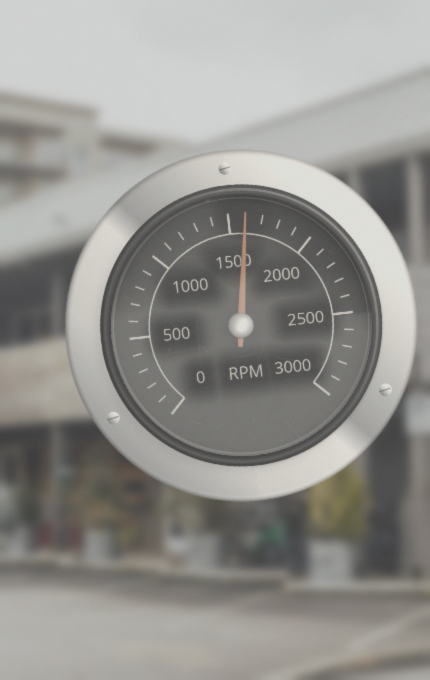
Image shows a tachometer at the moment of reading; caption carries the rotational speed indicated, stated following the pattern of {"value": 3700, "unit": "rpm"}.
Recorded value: {"value": 1600, "unit": "rpm"}
